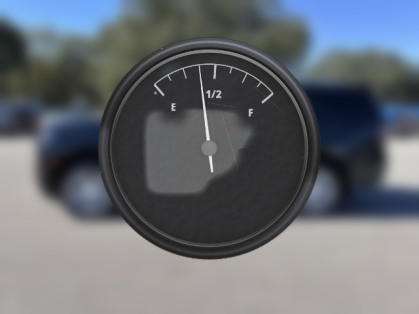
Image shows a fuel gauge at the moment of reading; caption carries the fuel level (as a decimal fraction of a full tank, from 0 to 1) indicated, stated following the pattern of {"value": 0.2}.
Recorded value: {"value": 0.375}
